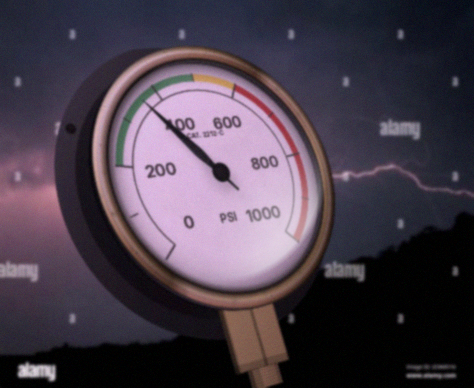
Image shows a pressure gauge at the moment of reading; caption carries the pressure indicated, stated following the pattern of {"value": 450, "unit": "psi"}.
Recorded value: {"value": 350, "unit": "psi"}
